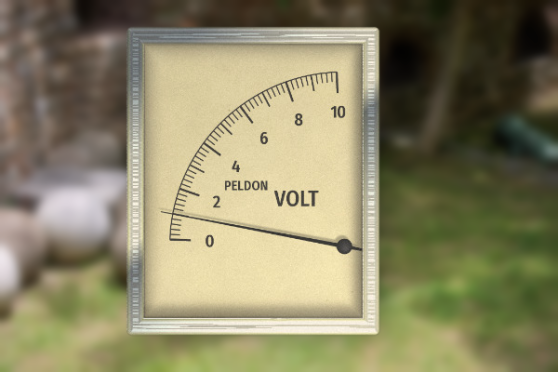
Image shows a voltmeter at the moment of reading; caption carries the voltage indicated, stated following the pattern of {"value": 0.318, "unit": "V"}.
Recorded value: {"value": 1, "unit": "V"}
